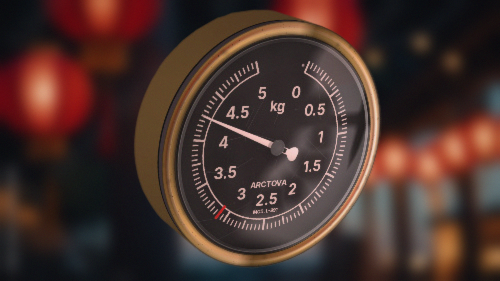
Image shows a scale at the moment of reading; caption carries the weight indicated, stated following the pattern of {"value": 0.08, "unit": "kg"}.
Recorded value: {"value": 4.25, "unit": "kg"}
